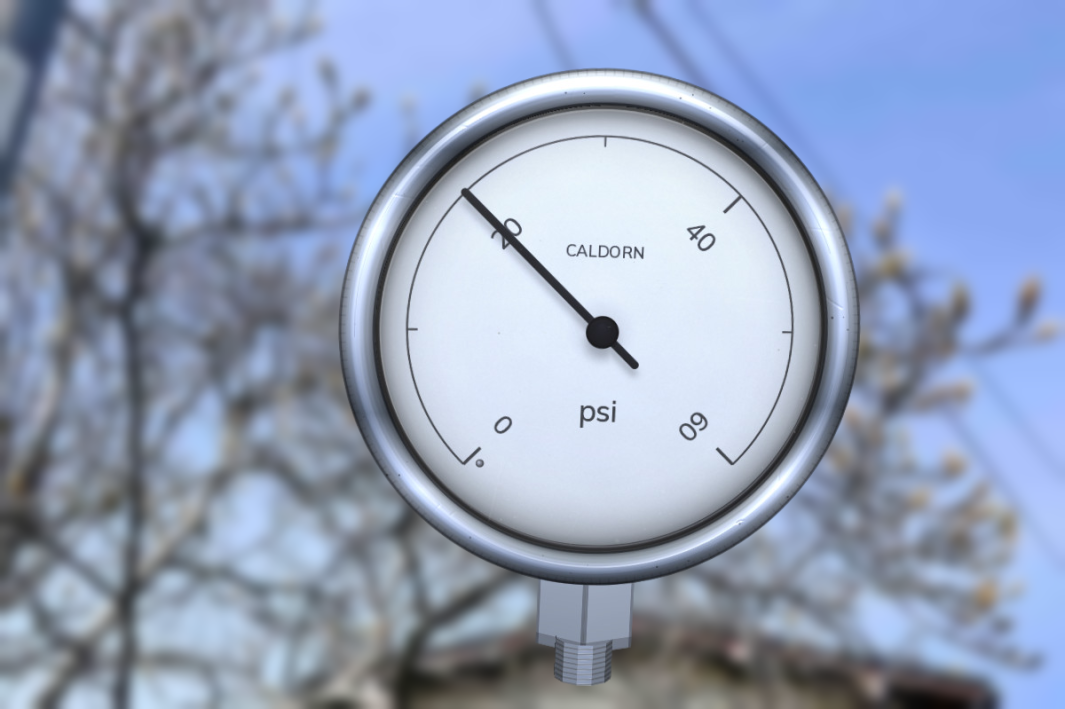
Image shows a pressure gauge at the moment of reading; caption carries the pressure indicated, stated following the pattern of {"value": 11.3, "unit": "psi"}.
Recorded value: {"value": 20, "unit": "psi"}
